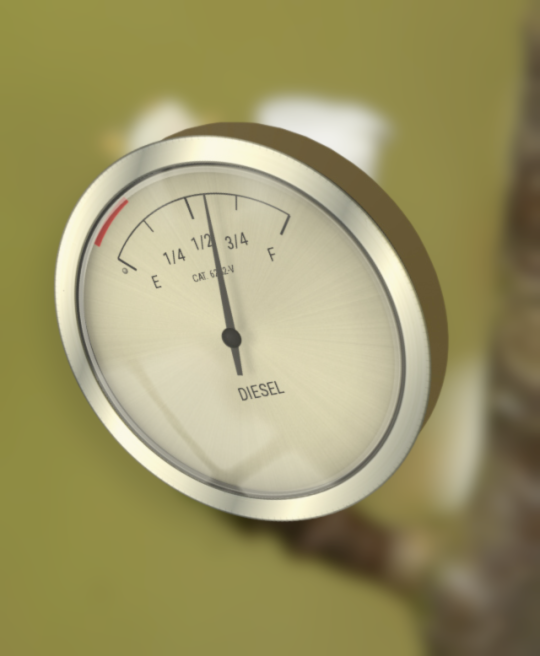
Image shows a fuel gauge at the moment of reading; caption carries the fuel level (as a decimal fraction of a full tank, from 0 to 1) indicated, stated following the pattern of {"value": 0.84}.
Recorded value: {"value": 0.625}
